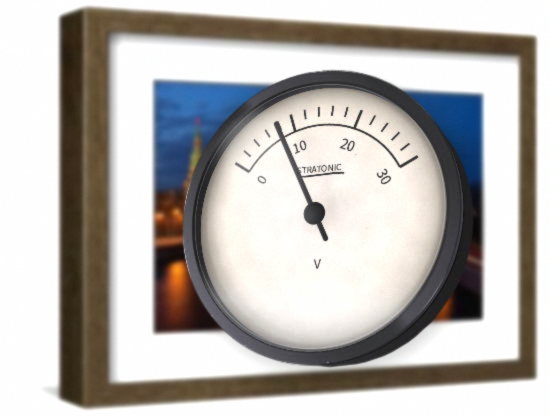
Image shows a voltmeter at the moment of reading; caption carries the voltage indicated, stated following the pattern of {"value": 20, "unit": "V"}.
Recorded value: {"value": 8, "unit": "V"}
